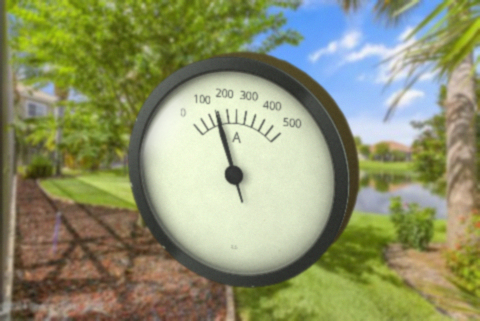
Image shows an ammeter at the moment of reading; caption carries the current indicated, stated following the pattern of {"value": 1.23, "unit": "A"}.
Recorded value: {"value": 150, "unit": "A"}
